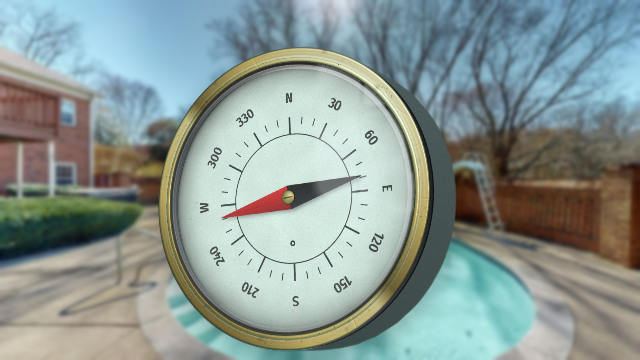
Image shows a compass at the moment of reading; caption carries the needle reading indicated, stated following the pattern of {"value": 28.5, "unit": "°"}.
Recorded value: {"value": 260, "unit": "°"}
